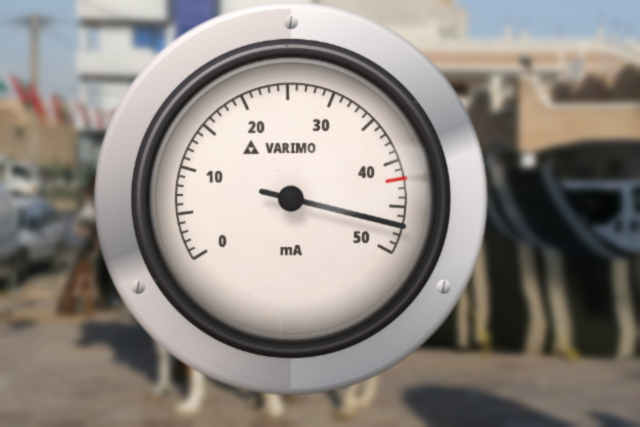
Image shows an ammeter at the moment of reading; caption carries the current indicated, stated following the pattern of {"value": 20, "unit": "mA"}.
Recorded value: {"value": 47, "unit": "mA"}
